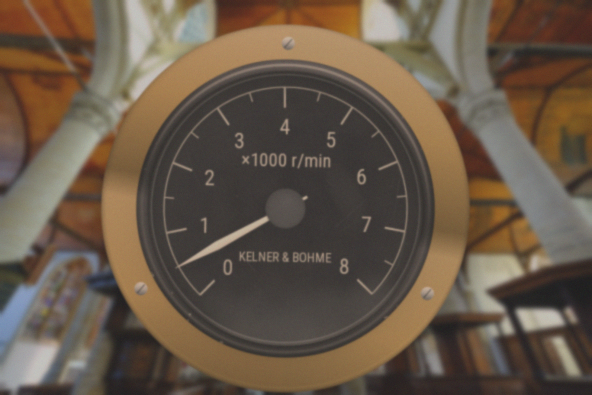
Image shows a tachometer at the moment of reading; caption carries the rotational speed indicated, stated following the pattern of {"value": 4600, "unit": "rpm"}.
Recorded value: {"value": 500, "unit": "rpm"}
